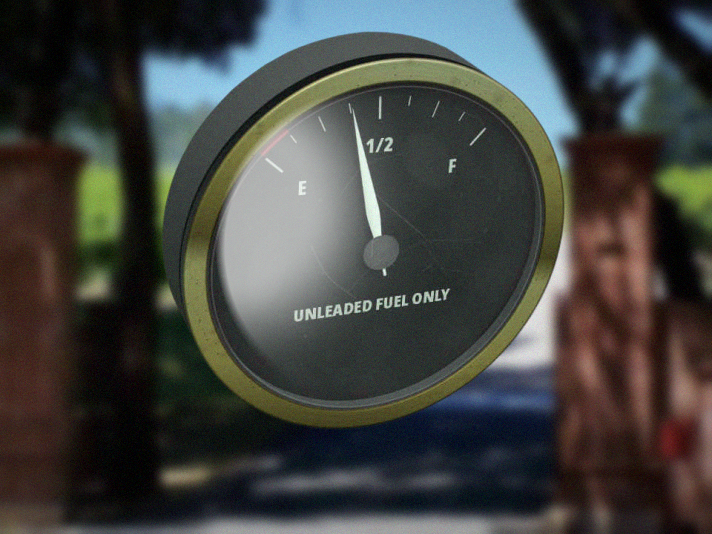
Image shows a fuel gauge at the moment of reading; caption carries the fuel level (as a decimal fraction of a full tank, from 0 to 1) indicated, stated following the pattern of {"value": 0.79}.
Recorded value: {"value": 0.375}
